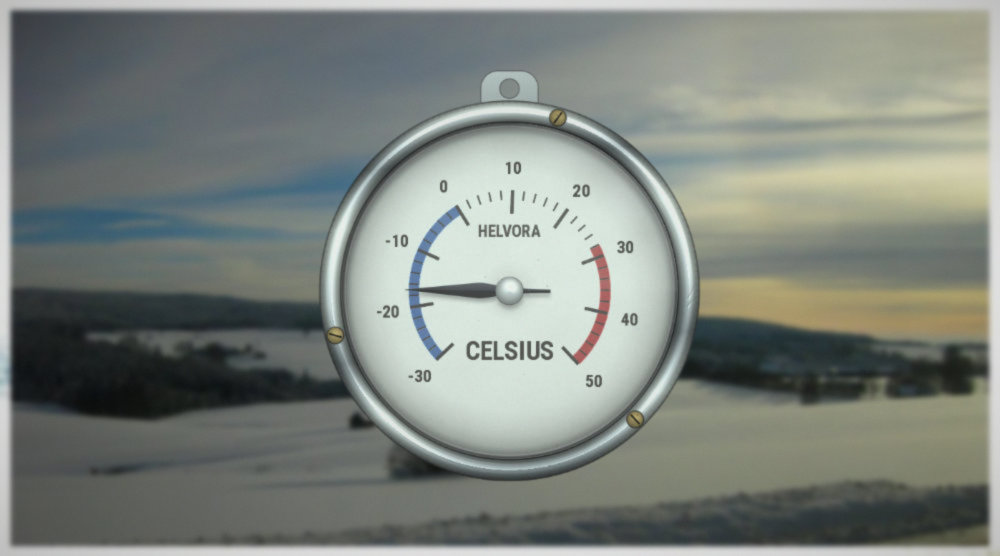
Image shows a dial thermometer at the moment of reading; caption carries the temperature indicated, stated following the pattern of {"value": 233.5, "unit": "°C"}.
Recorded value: {"value": -17, "unit": "°C"}
